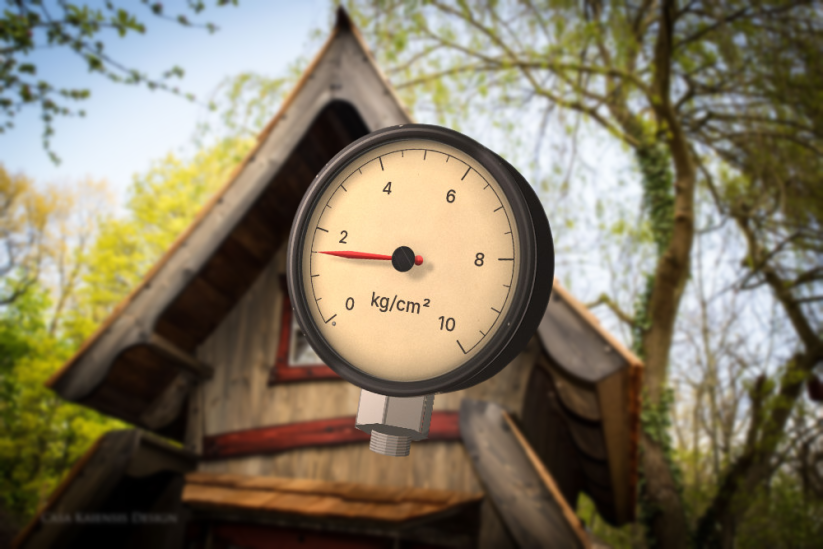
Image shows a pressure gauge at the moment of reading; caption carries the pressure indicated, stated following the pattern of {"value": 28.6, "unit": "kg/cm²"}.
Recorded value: {"value": 1.5, "unit": "kg/cm²"}
